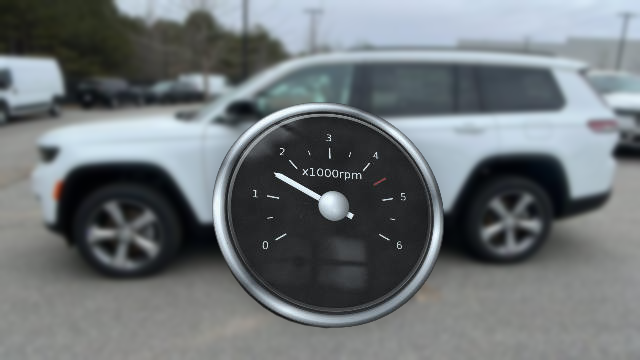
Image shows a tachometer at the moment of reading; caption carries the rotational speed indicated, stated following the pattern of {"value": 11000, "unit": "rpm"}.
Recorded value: {"value": 1500, "unit": "rpm"}
